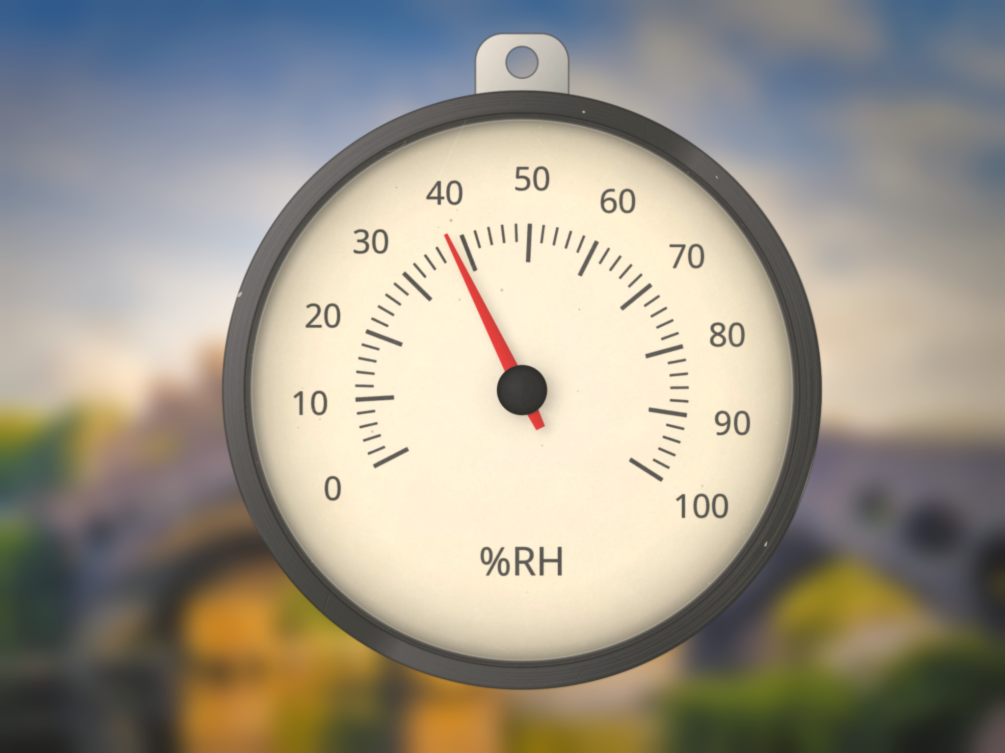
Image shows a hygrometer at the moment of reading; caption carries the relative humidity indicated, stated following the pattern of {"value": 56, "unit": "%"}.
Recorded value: {"value": 38, "unit": "%"}
